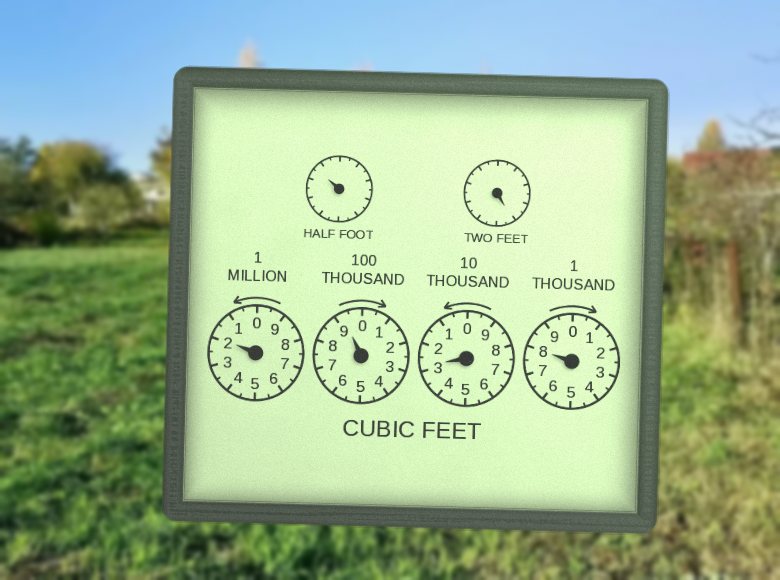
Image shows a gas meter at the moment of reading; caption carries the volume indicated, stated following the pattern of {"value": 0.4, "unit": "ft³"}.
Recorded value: {"value": 192800, "unit": "ft³"}
